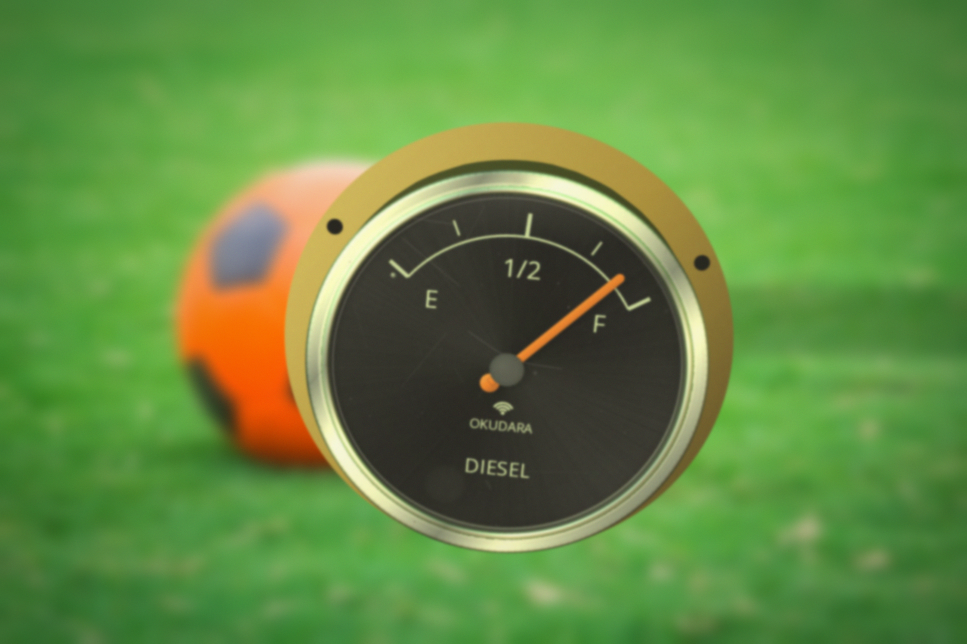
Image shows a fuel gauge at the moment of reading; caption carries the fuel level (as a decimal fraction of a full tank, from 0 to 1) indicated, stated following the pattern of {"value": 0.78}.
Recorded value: {"value": 0.875}
